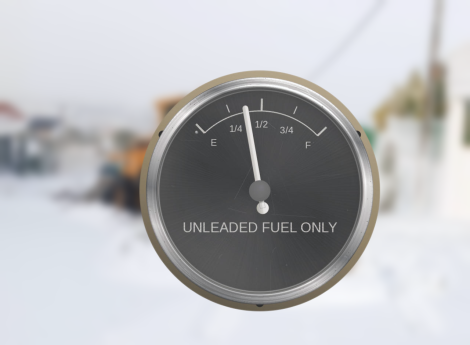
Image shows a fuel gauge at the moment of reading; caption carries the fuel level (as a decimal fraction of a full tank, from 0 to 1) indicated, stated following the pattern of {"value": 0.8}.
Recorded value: {"value": 0.375}
